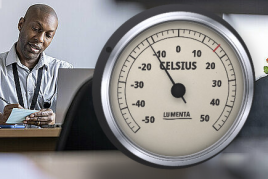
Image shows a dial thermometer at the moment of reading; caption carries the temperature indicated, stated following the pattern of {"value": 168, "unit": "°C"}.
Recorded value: {"value": -12, "unit": "°C"}
